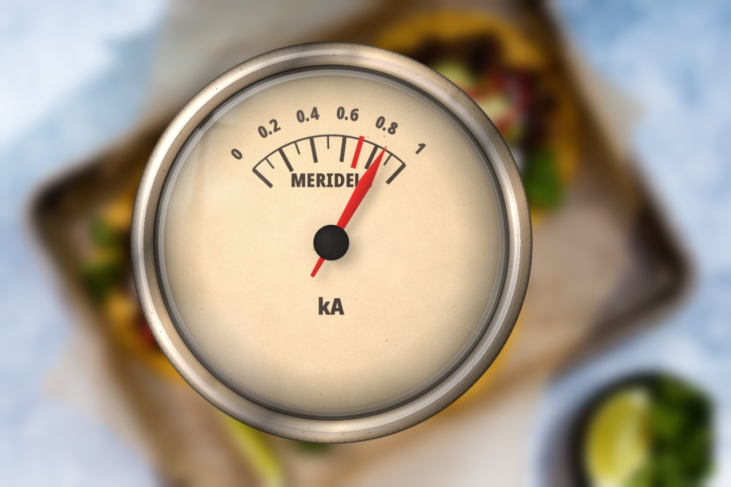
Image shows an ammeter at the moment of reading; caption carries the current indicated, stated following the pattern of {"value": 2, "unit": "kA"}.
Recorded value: {"value": 0.85, "unit": "kA"}
